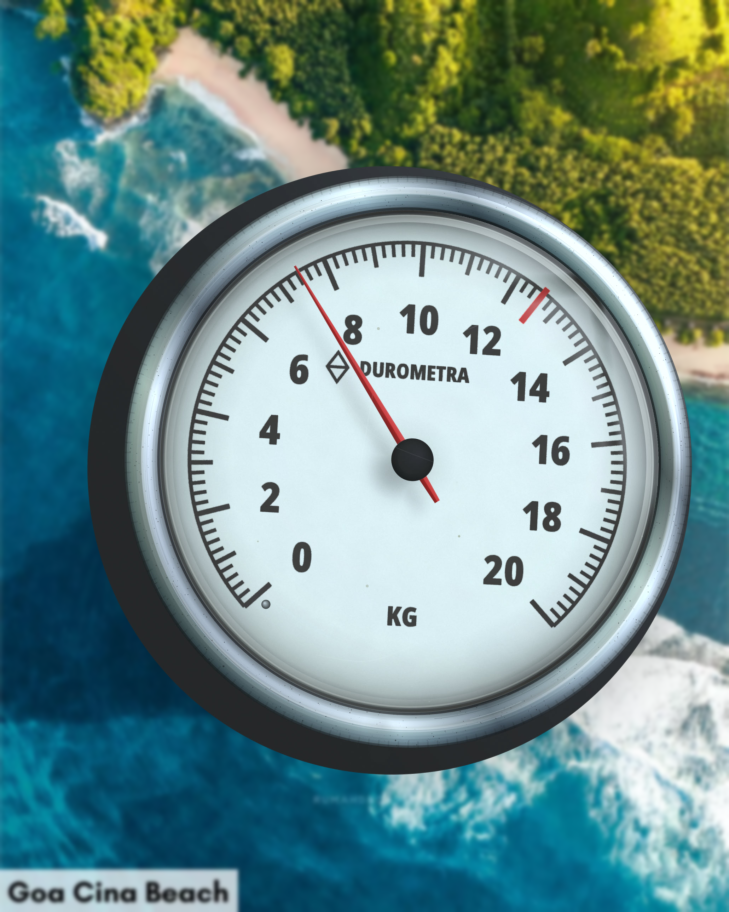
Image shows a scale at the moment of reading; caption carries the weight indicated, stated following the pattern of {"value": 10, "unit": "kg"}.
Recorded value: {"value": 7.4, "unit": "kg"}
